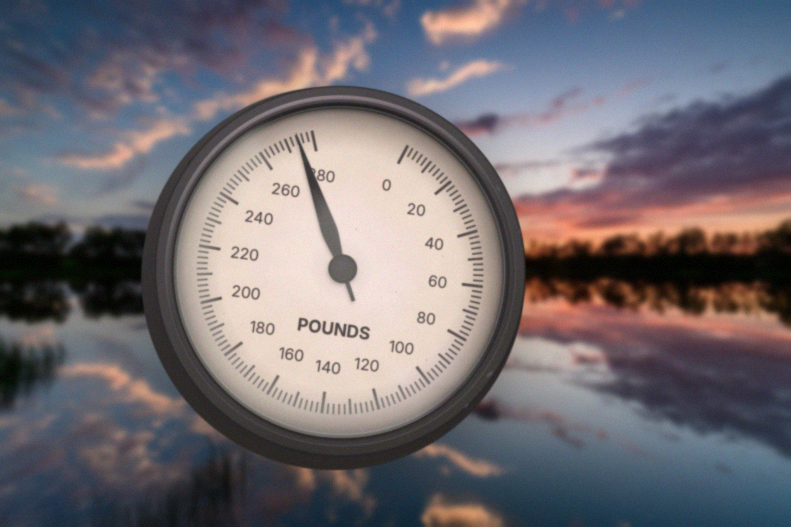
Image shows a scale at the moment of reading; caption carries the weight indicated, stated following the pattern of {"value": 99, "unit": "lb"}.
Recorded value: {"value": 274, "unit": "lb"}
